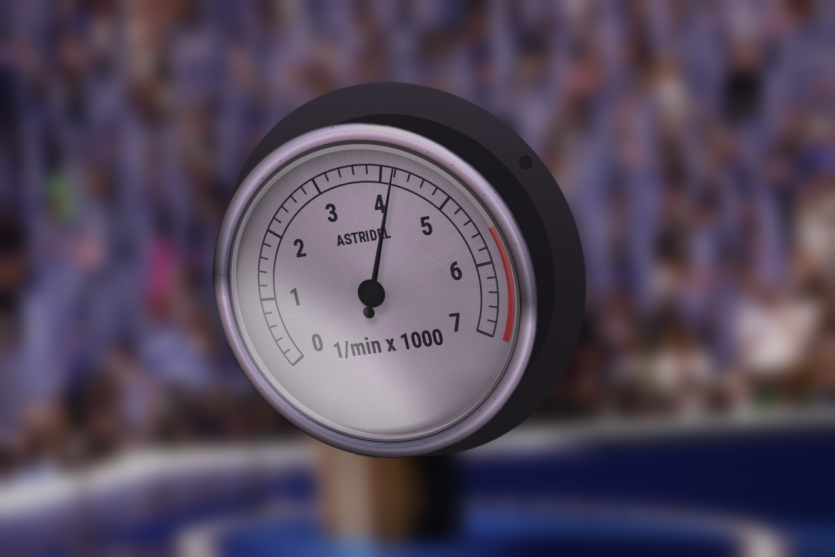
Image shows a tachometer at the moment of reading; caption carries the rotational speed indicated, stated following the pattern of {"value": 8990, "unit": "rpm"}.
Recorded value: {"value": 4200, "unit": "rpm"}
